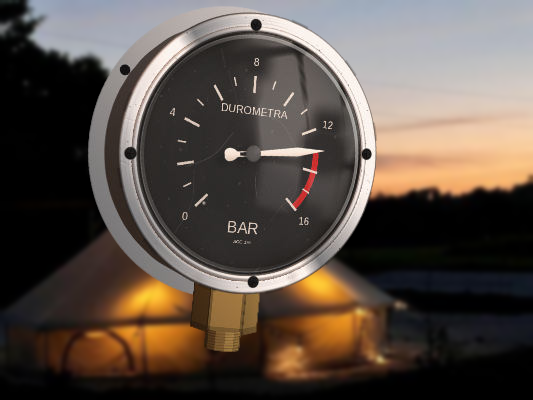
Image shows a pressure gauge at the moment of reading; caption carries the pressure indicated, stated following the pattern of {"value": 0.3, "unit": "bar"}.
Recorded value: {"value": 13, "unit": "bar"}
